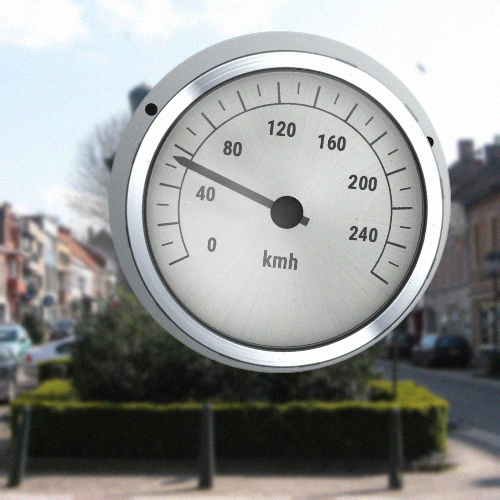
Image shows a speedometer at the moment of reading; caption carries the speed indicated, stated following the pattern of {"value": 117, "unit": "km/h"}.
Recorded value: {"value": 55, "unit": "km/h"}
